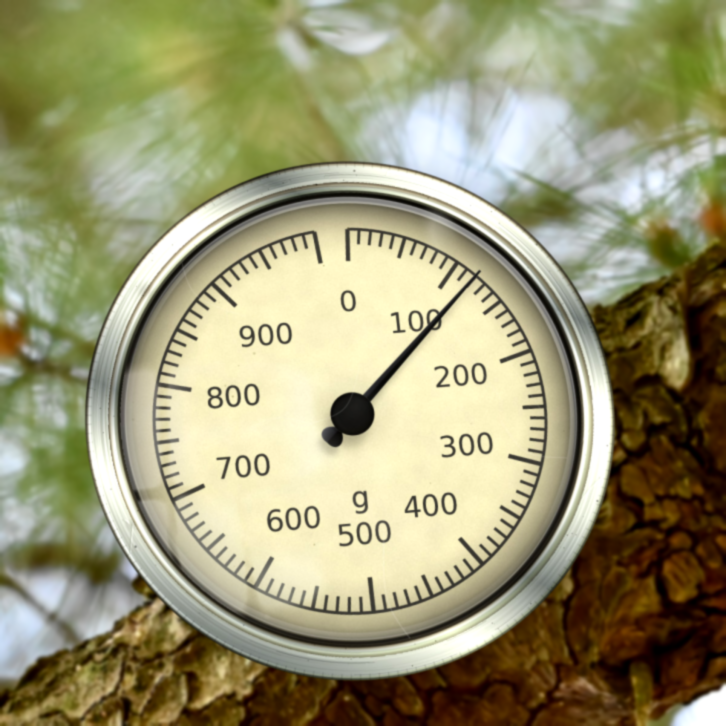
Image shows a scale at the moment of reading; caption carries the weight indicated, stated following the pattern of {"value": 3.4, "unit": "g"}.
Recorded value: {"value": 120, "unit": "g"}
